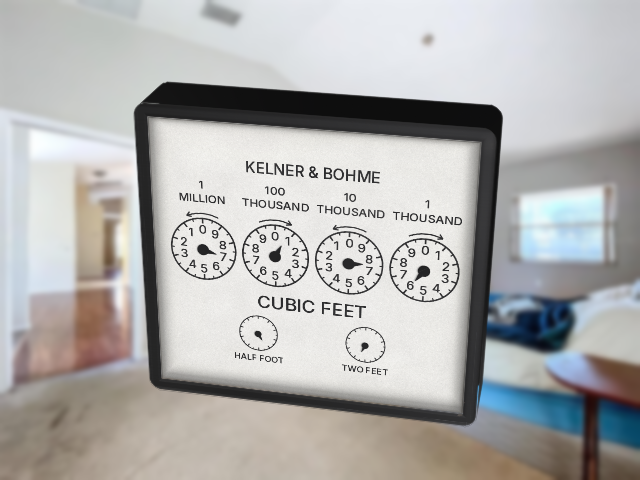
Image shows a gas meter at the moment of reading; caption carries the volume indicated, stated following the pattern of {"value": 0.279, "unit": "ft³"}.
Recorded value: {"value": 707600, "unit": "ft³"}
